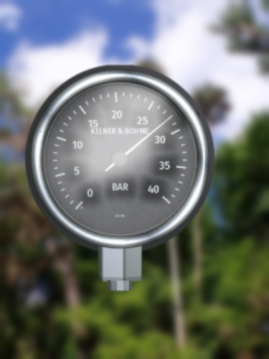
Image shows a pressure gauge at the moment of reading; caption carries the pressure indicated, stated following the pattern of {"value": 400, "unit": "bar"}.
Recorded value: {"value": 28, "unit": "bar"}
